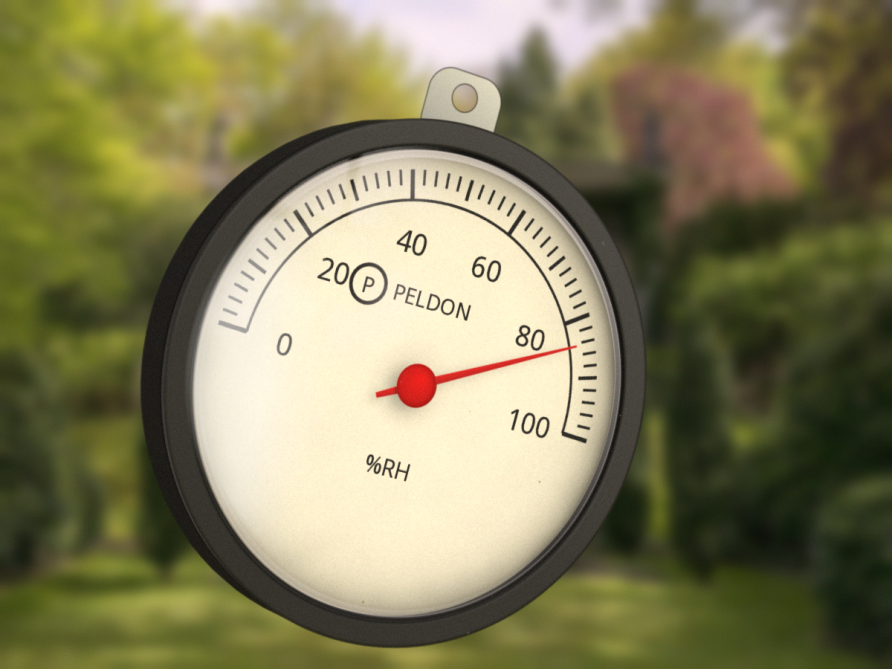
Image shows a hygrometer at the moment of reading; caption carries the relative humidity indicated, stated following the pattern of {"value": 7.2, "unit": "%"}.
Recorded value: {"value": 84, "unit": "%"}
